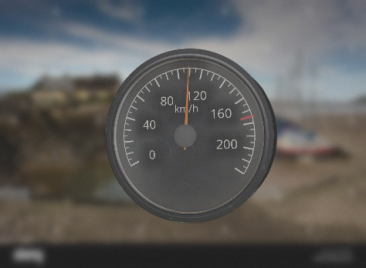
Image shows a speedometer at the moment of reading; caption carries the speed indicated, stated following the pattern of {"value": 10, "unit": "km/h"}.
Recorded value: {"value": 110, "unit": "km/h"}
